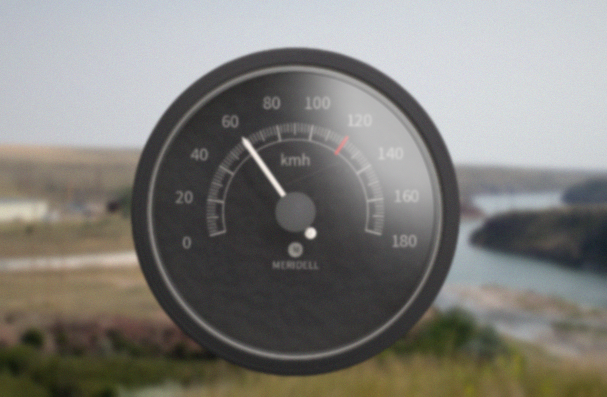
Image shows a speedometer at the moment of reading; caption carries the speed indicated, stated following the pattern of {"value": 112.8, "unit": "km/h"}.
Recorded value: {"value": 60, "unit": "km/h"}
